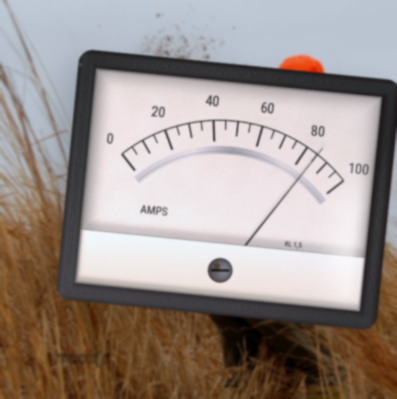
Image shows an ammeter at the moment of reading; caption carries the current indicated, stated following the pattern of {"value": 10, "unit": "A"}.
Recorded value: {"value": 85, "unit": "A"}
